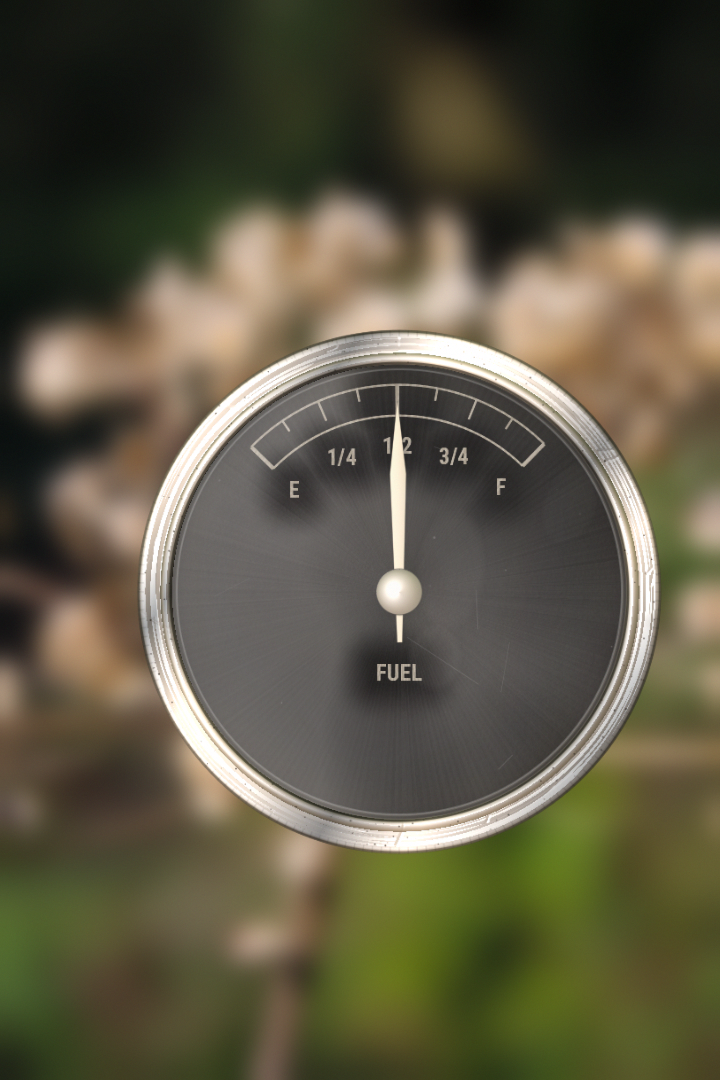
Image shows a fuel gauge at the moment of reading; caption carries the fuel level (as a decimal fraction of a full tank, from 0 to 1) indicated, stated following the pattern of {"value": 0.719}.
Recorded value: {"value": 0.5}
